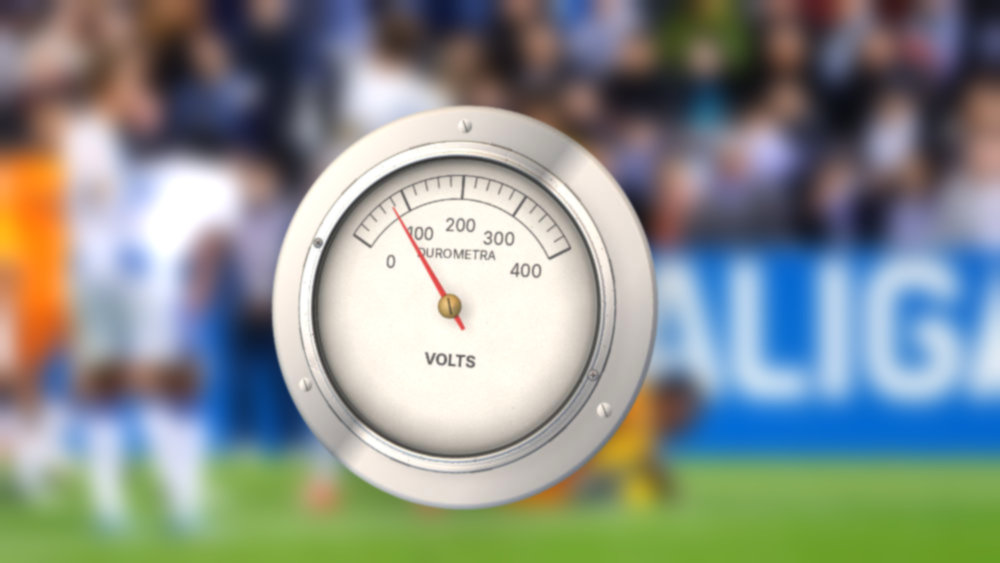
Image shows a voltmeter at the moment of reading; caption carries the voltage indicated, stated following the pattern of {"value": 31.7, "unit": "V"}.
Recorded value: {"value": 80, "unit": "V"}
